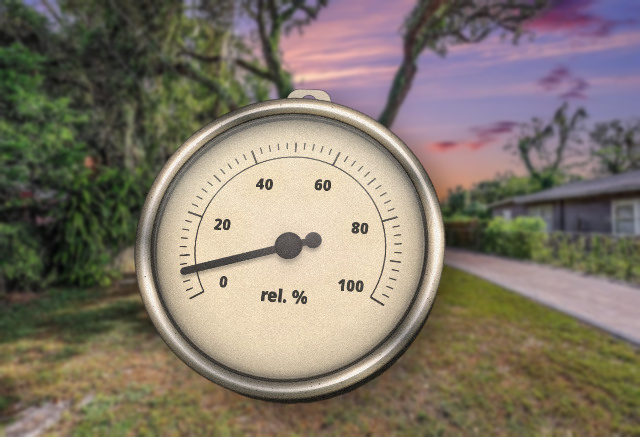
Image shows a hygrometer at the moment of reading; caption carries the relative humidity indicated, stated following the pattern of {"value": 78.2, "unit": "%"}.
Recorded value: {"value": 6, "unit": "%"}
